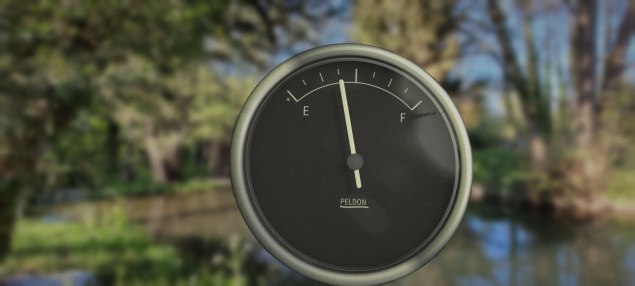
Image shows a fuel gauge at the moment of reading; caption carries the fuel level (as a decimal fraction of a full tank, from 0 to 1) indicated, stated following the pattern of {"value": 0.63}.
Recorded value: {"value": 0.375}
